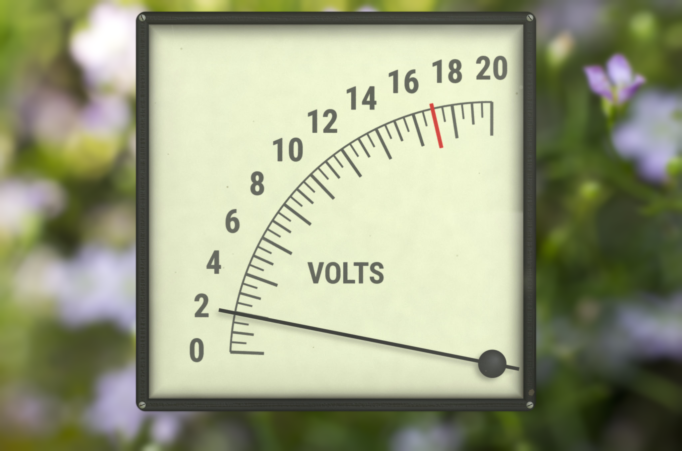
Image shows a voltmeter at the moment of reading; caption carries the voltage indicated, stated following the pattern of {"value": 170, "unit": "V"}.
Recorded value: {"value": 2, "unit": "V"}
